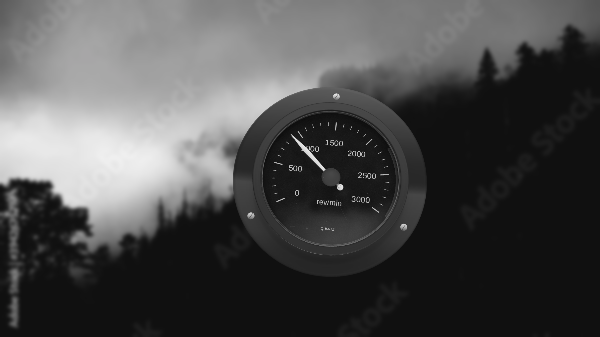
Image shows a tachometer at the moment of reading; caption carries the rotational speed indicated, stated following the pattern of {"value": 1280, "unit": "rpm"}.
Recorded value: {"value": 900, "unit": "rpm"}
